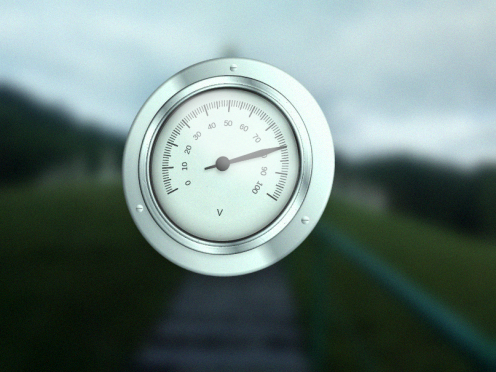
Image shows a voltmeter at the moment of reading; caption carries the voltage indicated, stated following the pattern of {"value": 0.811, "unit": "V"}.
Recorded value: {"value": 80, "unit": "V"}
